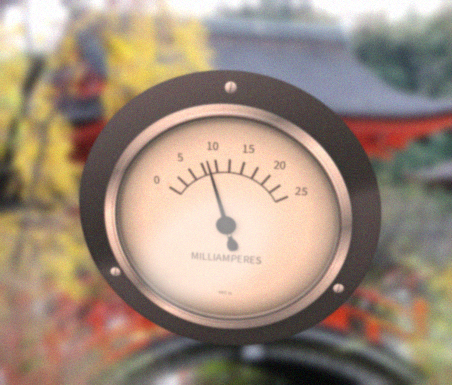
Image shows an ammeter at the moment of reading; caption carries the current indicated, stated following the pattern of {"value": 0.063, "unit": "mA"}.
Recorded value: {"value": 8.75, "unit": "mA"}
